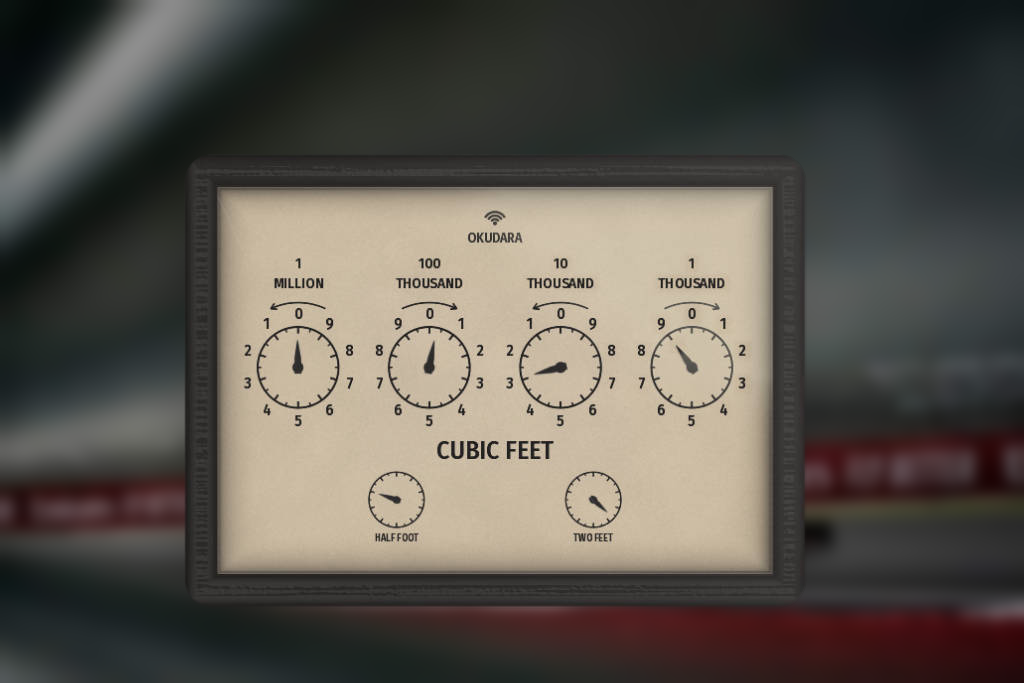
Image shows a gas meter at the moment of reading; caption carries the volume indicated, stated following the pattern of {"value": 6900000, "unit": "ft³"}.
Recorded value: {"value": 2900, "unit": "ft³"}
